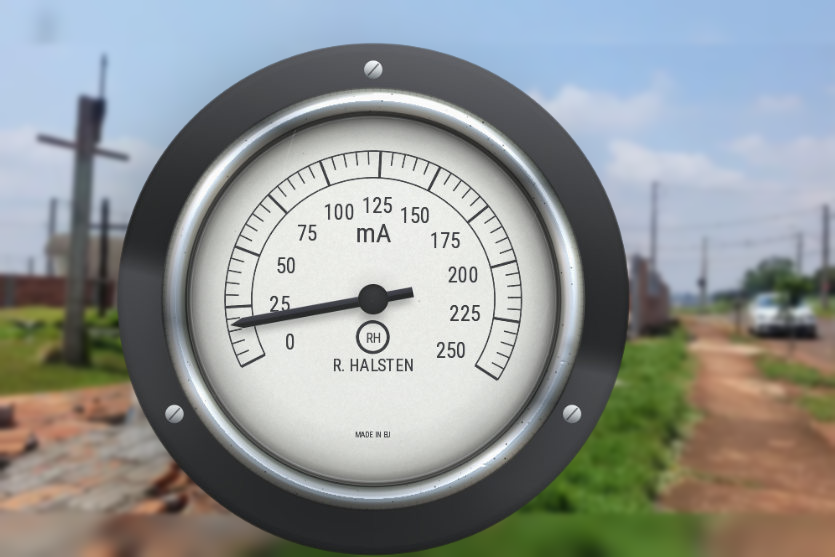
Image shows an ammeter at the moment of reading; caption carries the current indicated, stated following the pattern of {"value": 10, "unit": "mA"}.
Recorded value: {"value": 17.5, "unit": "mA"}
